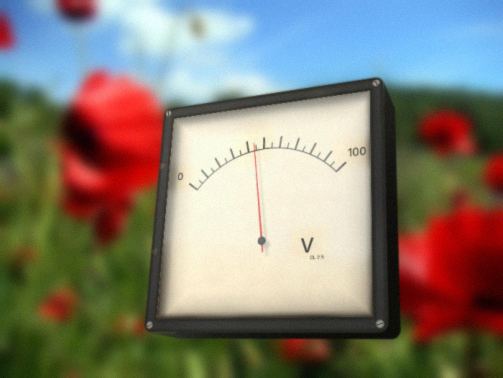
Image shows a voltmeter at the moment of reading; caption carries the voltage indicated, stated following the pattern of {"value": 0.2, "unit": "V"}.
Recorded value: {"value": 45, "unit": "V"}
